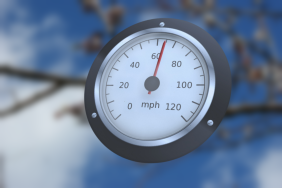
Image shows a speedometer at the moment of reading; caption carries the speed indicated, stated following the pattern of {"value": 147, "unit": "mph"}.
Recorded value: {"value": 65, "unit": "mph"}
